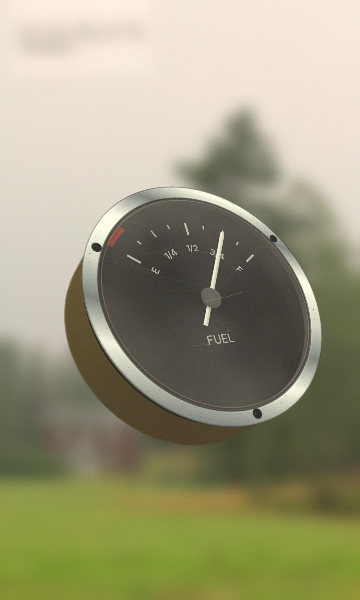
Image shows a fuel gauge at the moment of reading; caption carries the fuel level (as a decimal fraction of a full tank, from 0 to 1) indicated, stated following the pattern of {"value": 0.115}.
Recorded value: {"value": 0.75}
